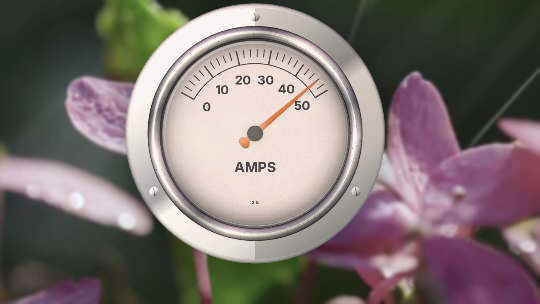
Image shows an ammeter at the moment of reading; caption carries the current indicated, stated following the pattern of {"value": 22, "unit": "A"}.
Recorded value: {"value": 46, "unit": "A"}
